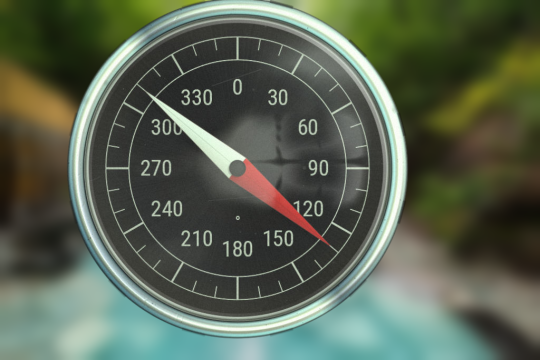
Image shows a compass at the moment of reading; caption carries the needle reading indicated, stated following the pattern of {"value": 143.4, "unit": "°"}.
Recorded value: {"value": 130, "unit": "°"}
